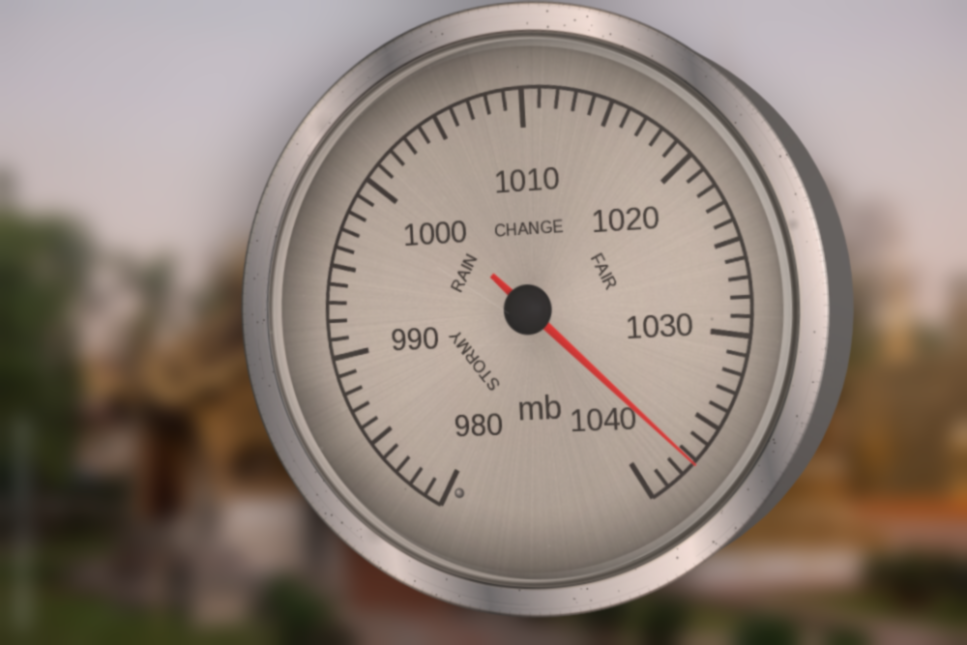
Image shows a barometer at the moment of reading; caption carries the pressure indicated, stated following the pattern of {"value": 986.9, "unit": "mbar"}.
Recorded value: {"value": 1037, "unit": "mbar"}
